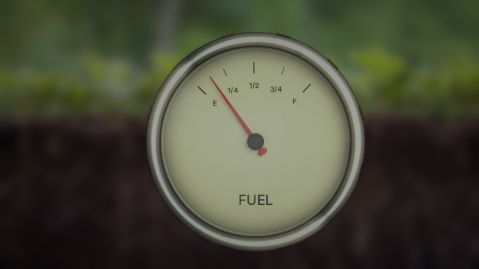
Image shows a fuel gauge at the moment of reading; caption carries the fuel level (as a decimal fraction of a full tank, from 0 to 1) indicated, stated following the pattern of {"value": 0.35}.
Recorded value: {"value": 0.125}
